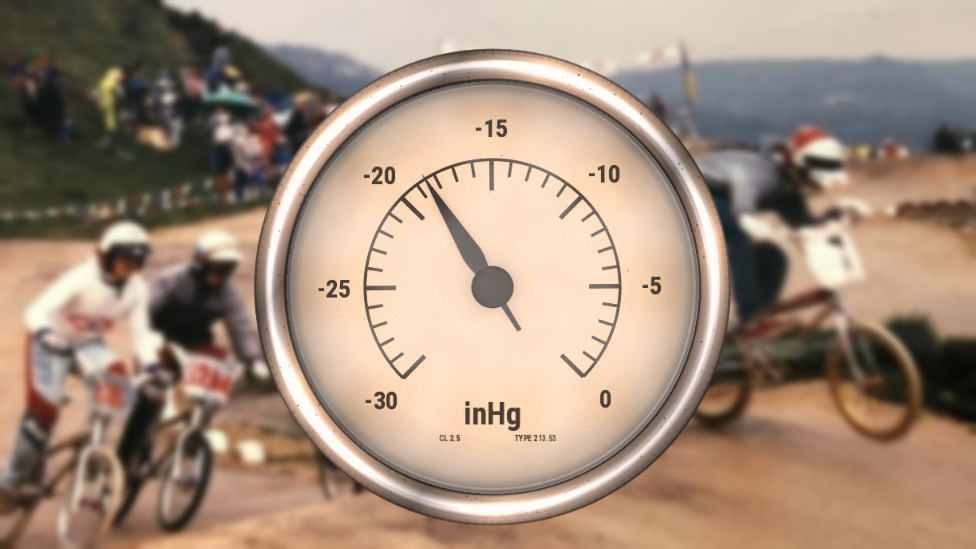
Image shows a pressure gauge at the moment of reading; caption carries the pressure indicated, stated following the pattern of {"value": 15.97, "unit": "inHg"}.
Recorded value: {"value": -18.5, "unit": "inHg"}
